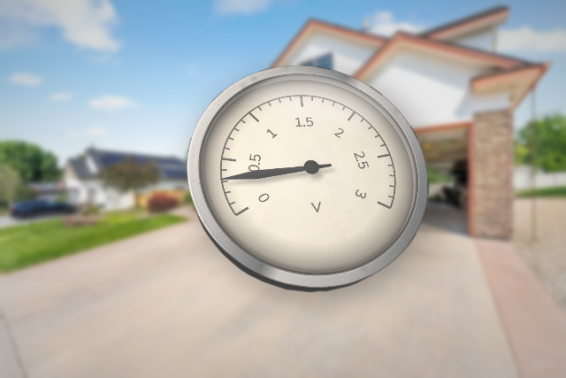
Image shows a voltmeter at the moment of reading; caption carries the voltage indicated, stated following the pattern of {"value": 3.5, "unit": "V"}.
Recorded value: {"value": 0.3, "unit": "V"}
